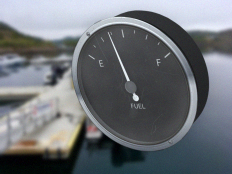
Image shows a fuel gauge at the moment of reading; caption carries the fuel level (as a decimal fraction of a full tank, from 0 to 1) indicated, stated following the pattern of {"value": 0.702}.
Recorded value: {"value": 0.375}
